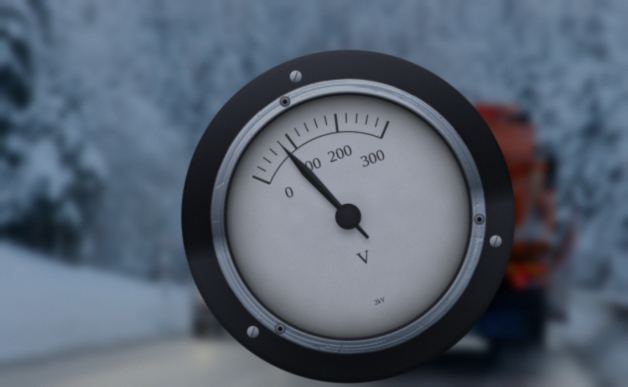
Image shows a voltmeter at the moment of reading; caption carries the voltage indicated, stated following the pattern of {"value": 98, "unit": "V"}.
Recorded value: {"value": 80, "unit": "V"}
